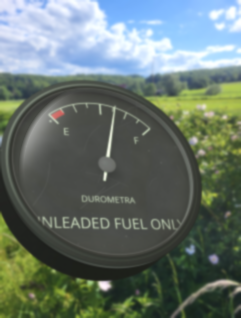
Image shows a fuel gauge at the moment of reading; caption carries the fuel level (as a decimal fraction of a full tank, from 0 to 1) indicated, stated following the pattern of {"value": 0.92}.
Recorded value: {"value": 0.625}
